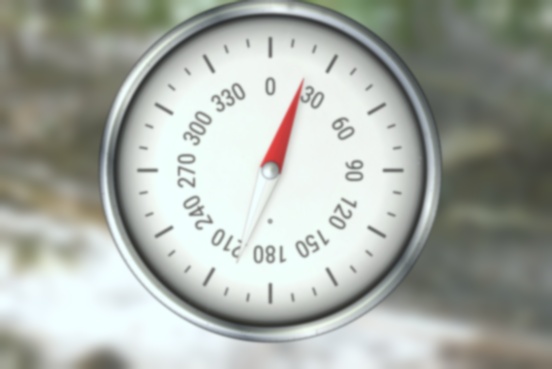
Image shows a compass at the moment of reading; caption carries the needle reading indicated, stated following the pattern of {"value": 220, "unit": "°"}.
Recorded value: {"value": 20, "unit": "°"}
